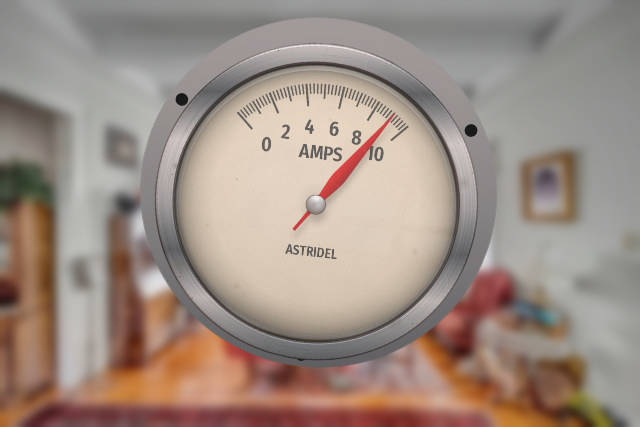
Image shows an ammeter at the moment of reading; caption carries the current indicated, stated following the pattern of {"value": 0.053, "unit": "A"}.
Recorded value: {"value": 9, "unit": "A"}
